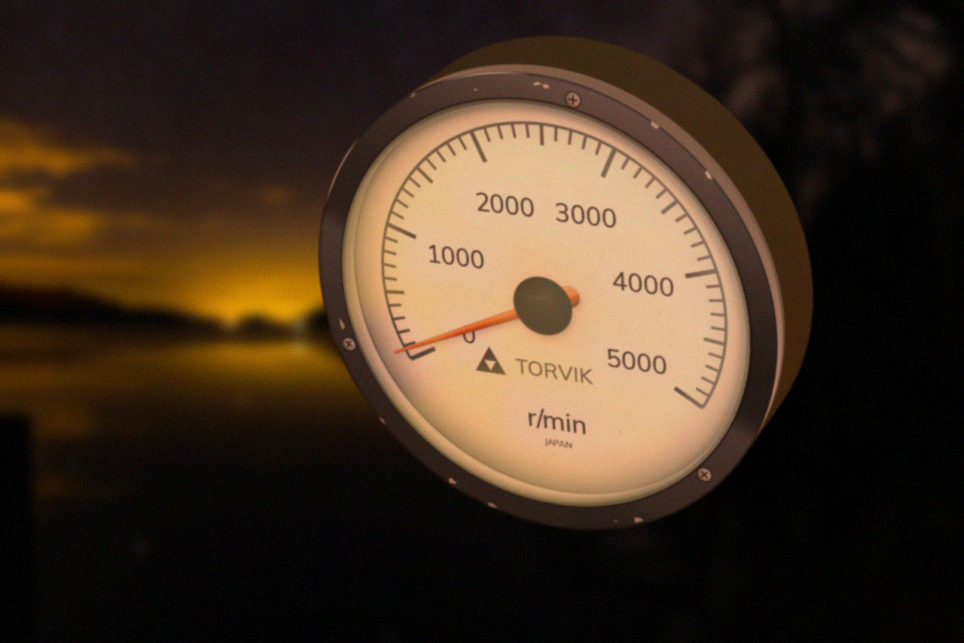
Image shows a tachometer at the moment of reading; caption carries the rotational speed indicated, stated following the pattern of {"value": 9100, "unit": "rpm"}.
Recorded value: {"value": 100, "unit": "rpm"}
